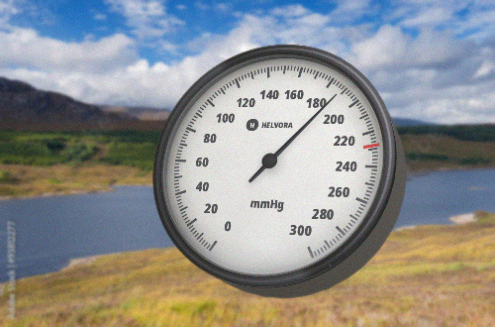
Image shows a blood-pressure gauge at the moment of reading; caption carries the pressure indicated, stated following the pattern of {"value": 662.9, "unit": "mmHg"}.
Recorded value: {"value": 190, "unit": "mmHg"}
